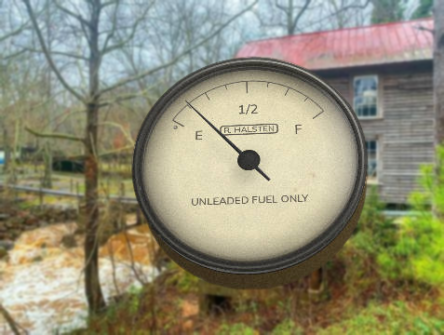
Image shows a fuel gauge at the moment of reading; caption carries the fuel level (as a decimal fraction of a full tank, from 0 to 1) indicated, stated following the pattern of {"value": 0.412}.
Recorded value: {"value": 0.125}
